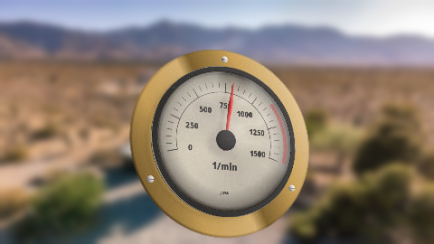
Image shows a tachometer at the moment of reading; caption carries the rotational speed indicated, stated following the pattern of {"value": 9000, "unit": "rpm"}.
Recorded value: {"value": 800, "unit": "rpm"}
